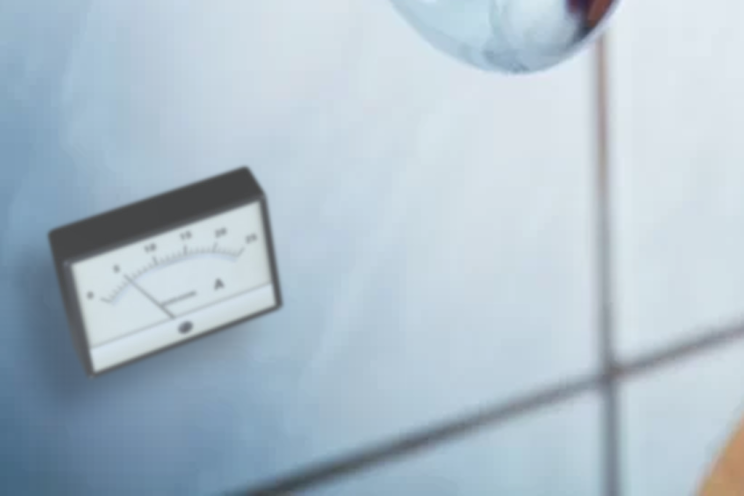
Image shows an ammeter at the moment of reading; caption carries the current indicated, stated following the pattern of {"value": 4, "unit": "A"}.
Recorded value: {"value": 5, "unit": "A"}
